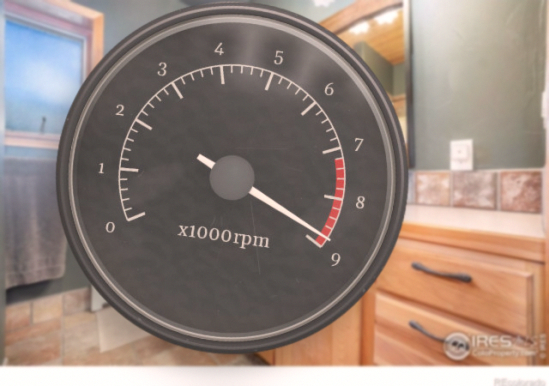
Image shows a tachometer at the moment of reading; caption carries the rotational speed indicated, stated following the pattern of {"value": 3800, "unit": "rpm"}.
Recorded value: {"value": 8800, "unit": "rpm"}
